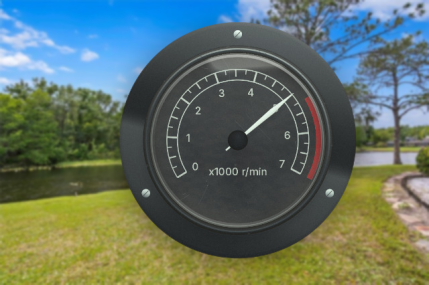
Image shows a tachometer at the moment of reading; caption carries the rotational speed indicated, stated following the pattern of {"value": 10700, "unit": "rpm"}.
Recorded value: {"value": 5000, "unit": "rpm"}
